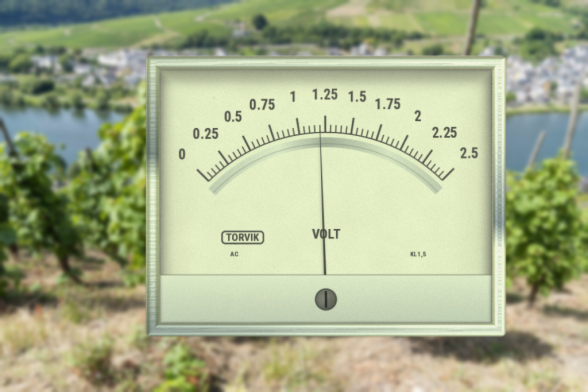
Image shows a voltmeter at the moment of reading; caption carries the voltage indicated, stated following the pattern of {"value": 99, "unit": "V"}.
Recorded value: {"value": 1.2, "unit": "V"}
